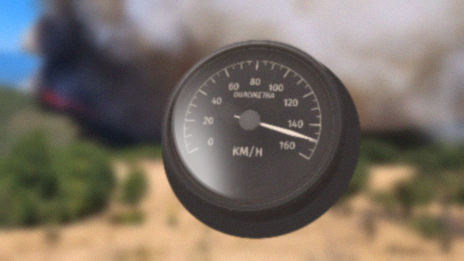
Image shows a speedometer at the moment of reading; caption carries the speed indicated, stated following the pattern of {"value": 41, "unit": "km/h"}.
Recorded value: {"value": 150, "unit": "km/h"}
